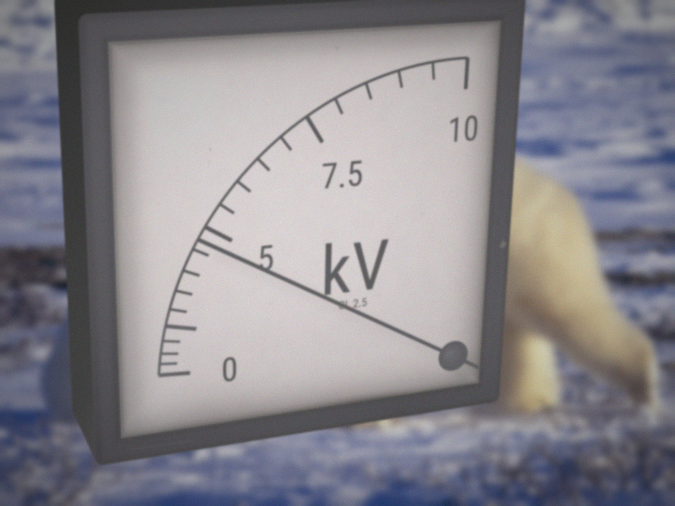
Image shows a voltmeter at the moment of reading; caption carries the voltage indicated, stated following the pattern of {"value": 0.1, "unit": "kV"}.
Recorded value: {"value": 4.75, "unit": "kV"}
